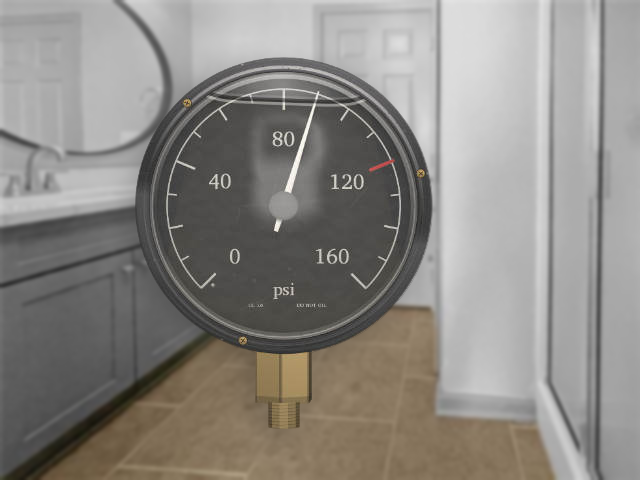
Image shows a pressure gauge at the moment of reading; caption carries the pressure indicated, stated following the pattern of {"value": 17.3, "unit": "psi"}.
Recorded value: {"value": 90, "unit": "psi"}
